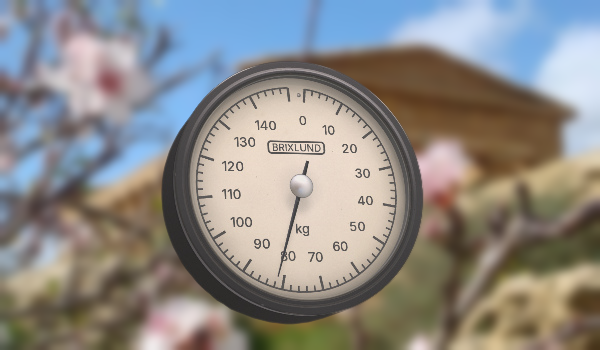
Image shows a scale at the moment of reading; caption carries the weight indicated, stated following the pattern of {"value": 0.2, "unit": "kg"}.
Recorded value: {"value": 82, "unit": "kg"}
